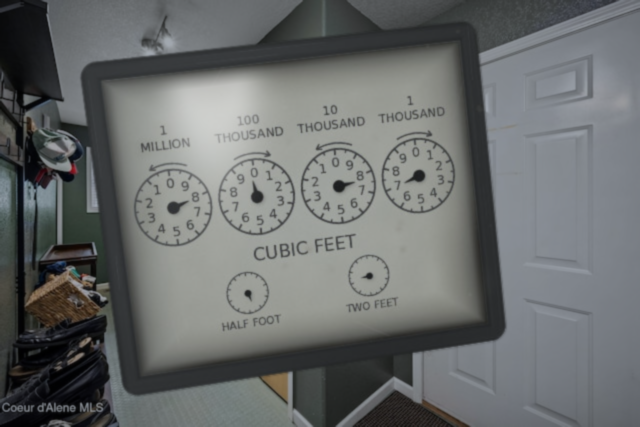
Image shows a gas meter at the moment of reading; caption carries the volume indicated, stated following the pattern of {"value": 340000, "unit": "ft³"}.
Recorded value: {"value": 797700, "unit": "ft³"}
